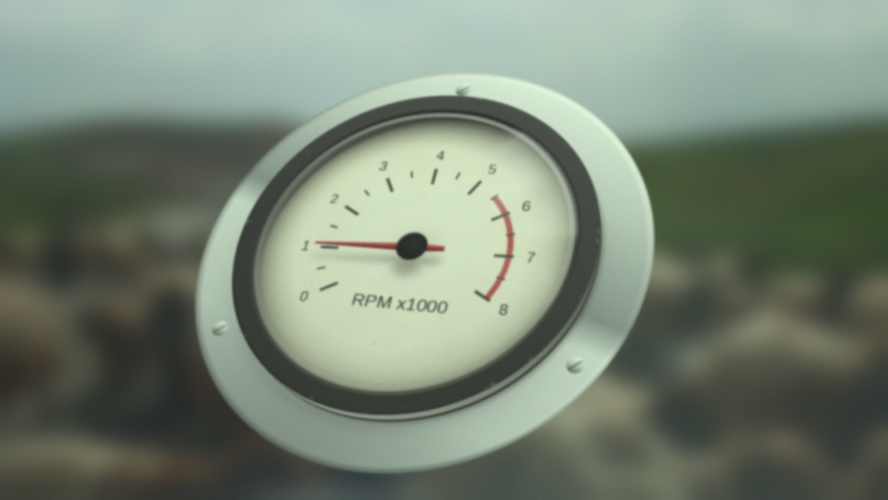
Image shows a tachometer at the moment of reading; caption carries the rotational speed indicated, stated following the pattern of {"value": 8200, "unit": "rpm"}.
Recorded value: {"value": 1000, "unit": "rpm"}
